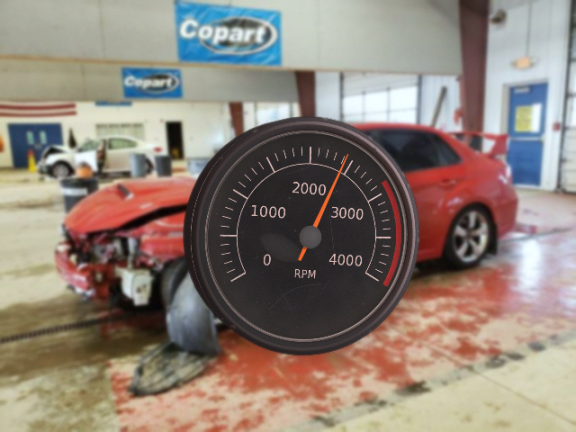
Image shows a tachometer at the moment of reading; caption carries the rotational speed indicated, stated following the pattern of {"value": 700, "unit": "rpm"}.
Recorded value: {"value": 2400, "unit": "rpm"}
